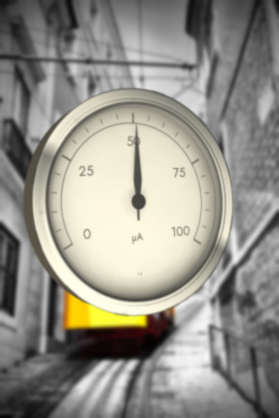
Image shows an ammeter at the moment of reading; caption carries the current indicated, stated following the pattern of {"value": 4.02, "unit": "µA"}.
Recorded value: {"value": 50, "unit": "µA"}
